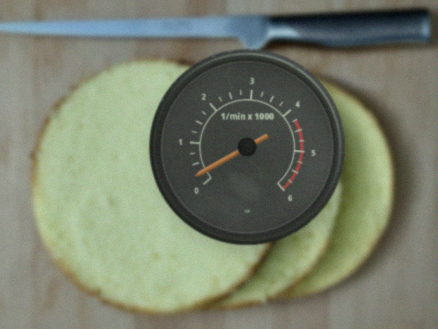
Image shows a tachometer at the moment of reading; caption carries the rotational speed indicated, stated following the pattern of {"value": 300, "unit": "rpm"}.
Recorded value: {"value": 250, "unit": "rpm"}
